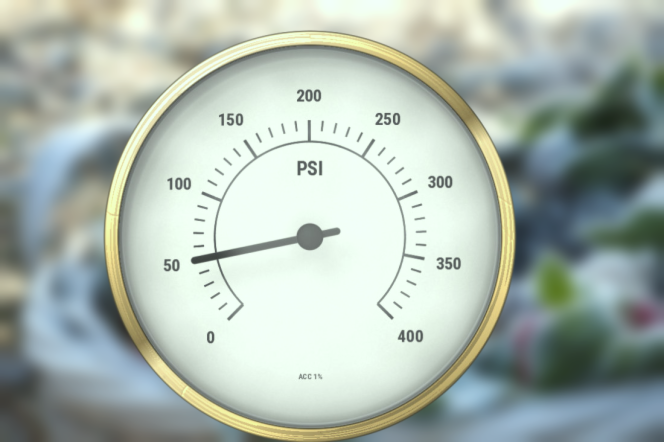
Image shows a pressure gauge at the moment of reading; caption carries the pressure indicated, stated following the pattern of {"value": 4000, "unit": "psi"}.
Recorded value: {"value": 50, "unit": "psi"}
